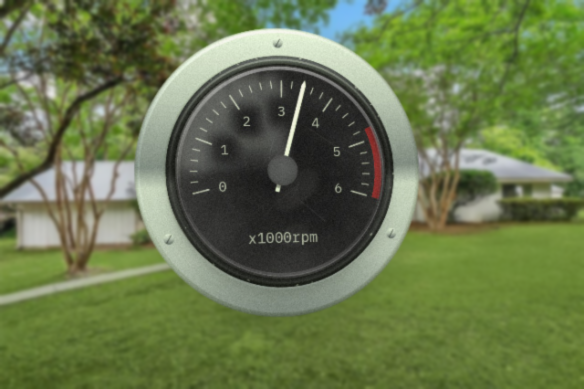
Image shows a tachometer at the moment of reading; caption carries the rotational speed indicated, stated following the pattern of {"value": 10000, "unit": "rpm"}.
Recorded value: {"value": 3400, "unit": "rpm"}
